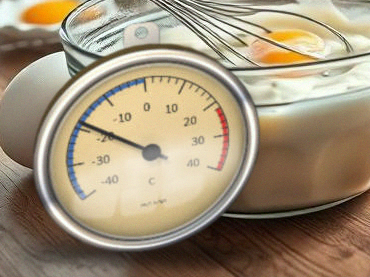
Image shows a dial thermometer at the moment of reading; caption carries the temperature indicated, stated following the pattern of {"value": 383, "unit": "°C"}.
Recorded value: {"value": -18, "unit": "°C"}
